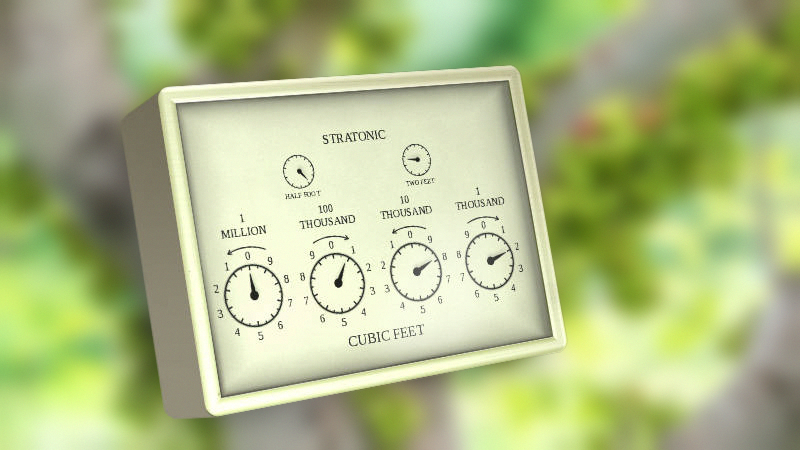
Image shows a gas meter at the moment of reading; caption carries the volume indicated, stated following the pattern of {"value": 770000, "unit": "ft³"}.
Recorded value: {"value": 8200, "unit": "ft³"}
